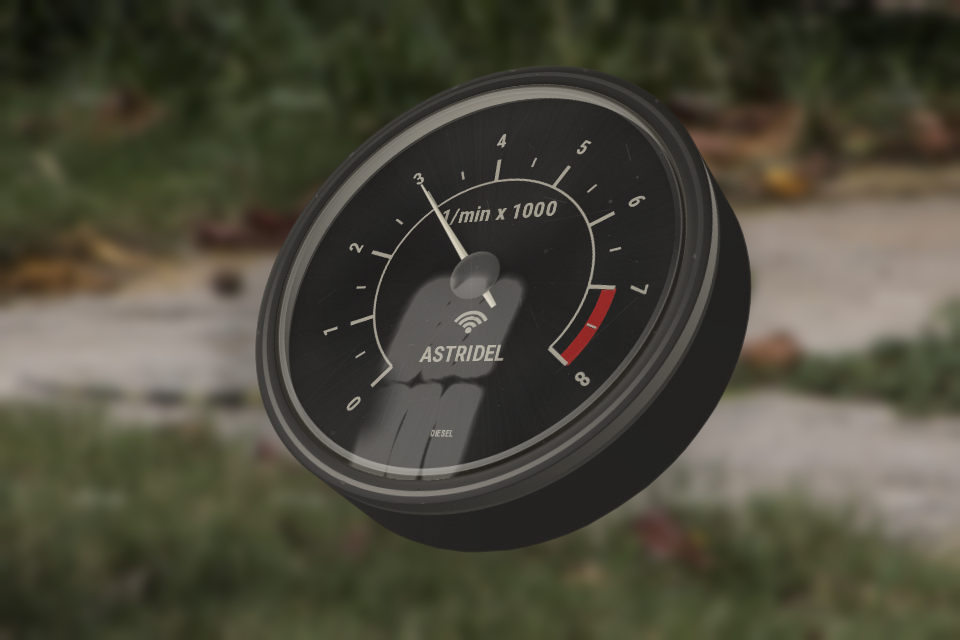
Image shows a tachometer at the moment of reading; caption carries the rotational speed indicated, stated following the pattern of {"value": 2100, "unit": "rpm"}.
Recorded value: {"value": 3000, "unit": "rpm"}
